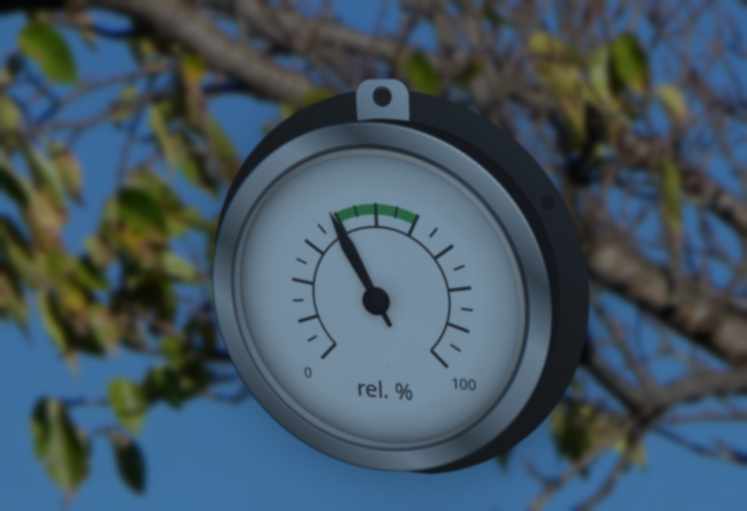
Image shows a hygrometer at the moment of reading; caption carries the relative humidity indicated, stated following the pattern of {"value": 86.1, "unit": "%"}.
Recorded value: {"value": 40, "unit": "%"}
